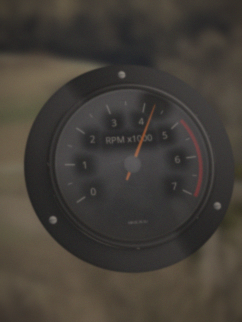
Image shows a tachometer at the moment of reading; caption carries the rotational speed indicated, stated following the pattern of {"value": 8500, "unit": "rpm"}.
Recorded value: {"value": 4250, "unit": "rpm"}
